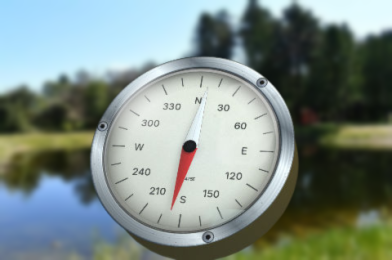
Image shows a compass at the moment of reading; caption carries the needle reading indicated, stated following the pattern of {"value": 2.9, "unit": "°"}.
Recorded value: {"value": 187.5, "unit": "°"}
